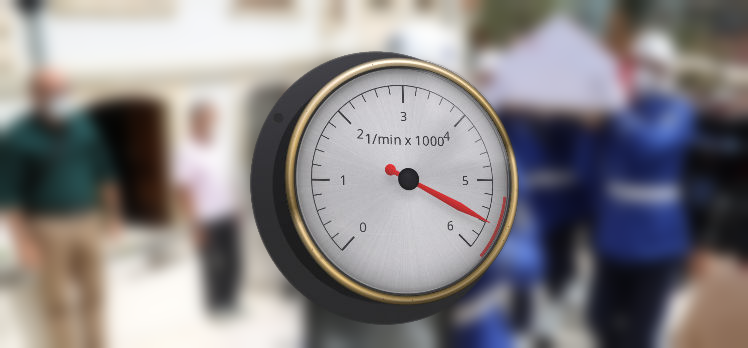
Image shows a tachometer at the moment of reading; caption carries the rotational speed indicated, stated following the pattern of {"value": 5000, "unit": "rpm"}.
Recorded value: {"value": 5600, "unit": "rpm"}
